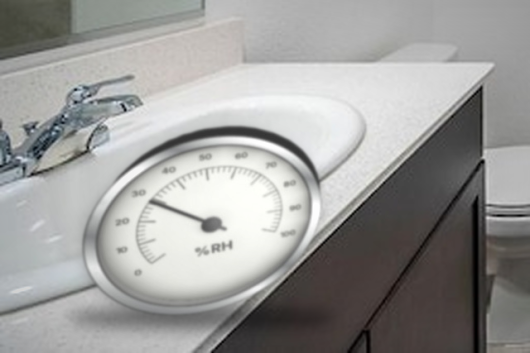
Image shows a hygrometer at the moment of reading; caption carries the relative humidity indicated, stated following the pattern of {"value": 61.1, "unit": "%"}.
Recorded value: {"value": 30, "unit": "%"}
